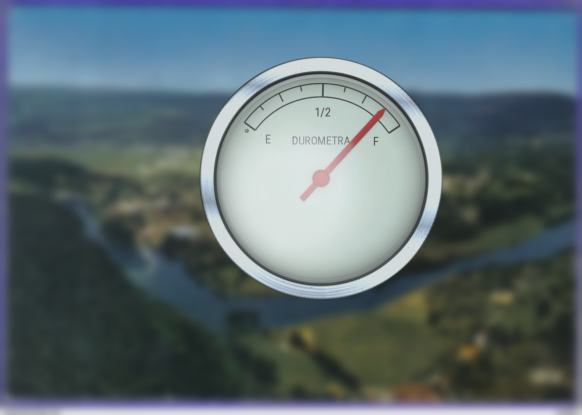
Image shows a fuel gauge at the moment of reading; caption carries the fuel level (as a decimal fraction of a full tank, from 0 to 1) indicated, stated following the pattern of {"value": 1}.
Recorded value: {"value": 0.875}
